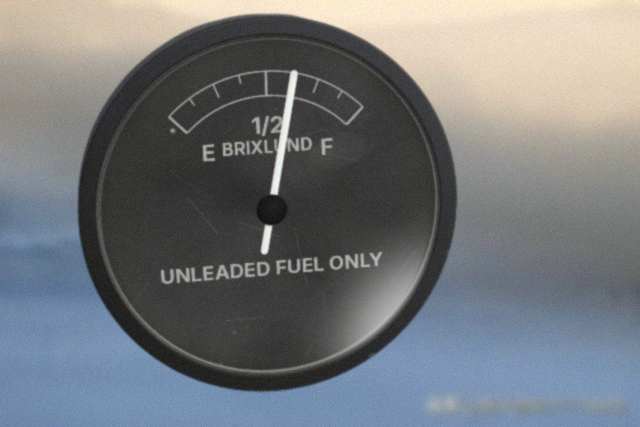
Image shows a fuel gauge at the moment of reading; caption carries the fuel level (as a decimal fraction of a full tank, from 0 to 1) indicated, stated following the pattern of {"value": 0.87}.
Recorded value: {"value": 0.625}
